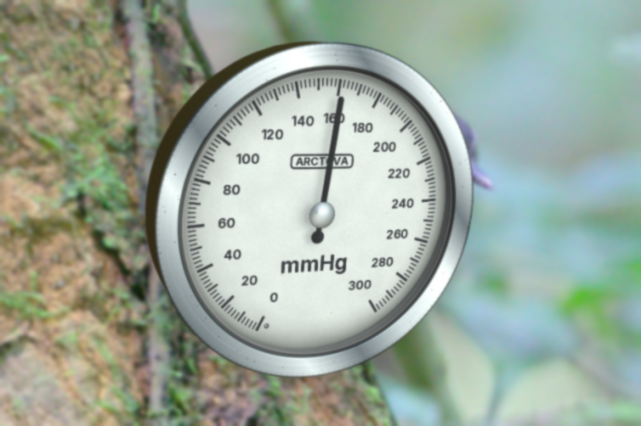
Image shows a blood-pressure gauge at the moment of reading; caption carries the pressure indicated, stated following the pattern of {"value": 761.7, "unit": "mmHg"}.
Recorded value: {"value": 160, "unit": "mmHg"}
